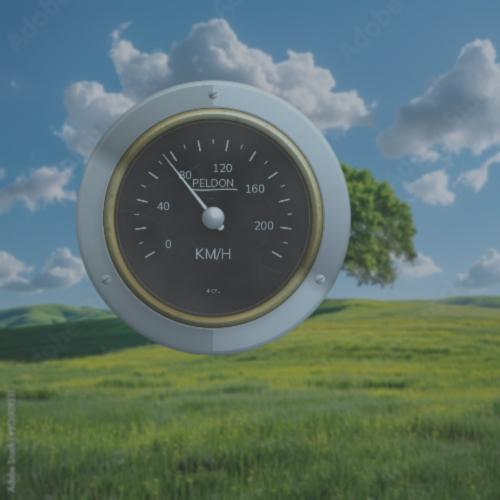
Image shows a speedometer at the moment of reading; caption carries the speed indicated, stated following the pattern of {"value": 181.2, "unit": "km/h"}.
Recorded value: {"value": 75, "unit": "km/h"}
